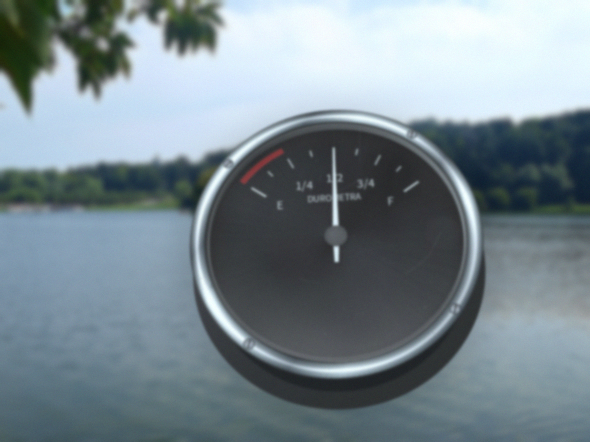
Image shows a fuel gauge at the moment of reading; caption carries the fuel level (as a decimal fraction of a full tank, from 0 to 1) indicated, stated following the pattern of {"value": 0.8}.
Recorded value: {"value": 0.5}
